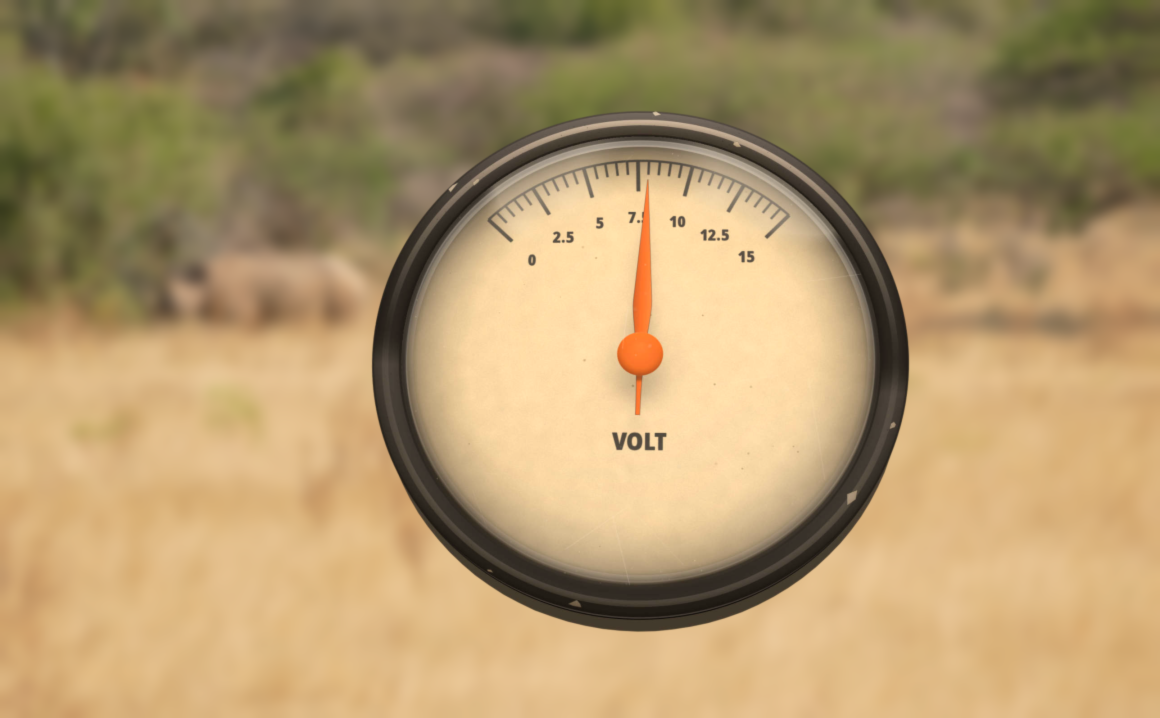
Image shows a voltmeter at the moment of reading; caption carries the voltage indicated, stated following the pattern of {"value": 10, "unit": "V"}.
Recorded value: {"value": 8, "unit": "V"}
